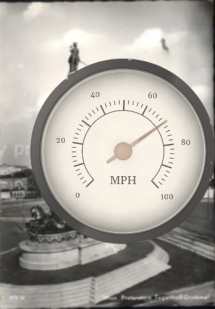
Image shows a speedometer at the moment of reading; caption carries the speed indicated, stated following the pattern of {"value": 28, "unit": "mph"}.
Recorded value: {"value": 70, "unit": "mph"}
